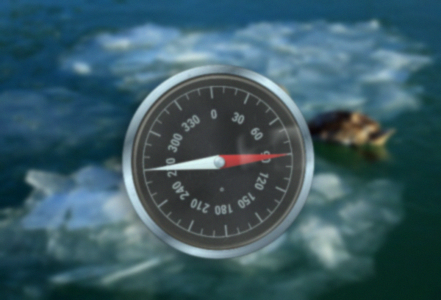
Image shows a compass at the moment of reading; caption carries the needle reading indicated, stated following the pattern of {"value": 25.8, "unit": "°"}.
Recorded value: {"value": 90, "unit": "°"}
